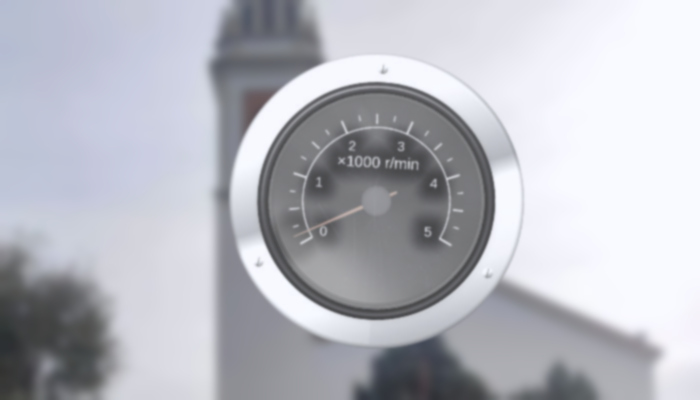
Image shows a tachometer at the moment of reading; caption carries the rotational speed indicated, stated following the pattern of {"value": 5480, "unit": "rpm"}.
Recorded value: {"value": 125, "unit": "rpm"}
